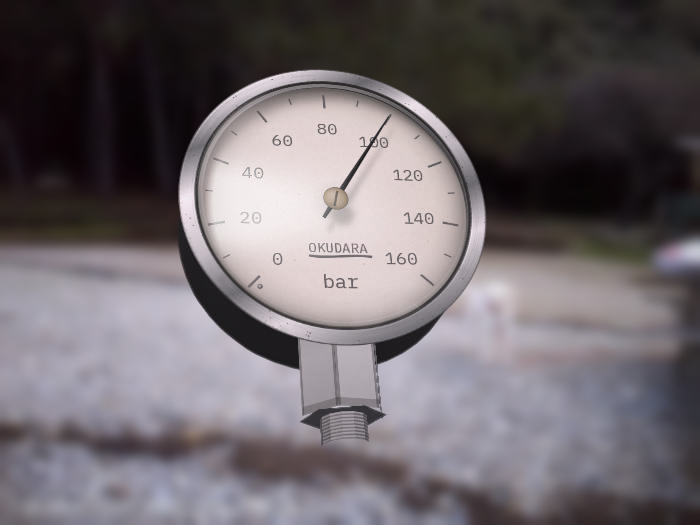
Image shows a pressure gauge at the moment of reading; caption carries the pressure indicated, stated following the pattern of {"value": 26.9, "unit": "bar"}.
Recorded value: {"value": 100, "unit": "bar"}
